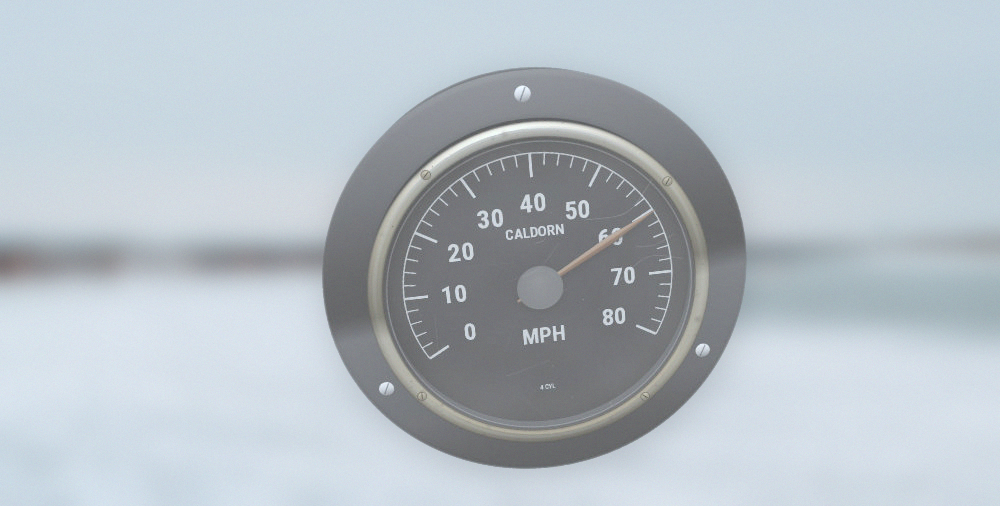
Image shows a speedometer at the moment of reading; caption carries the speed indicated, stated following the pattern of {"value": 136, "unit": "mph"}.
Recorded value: {"value": 60, "unit": "mph"}
